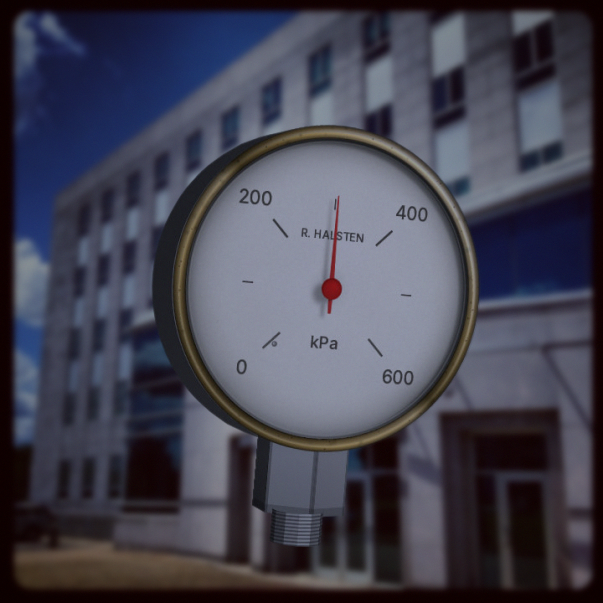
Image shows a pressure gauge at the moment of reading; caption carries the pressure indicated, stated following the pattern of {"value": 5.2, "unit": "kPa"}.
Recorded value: {"value": 300, "unit": "kPa"}
